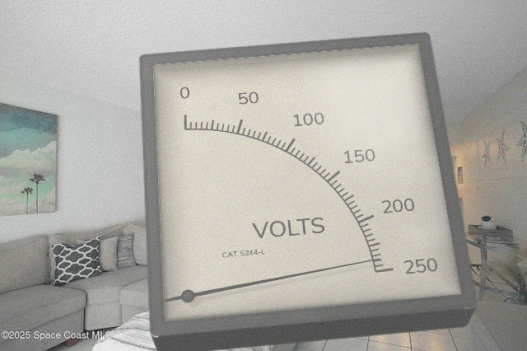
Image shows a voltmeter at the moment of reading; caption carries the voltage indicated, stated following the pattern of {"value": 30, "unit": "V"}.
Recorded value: {"value": 240, "unit": "V"}
